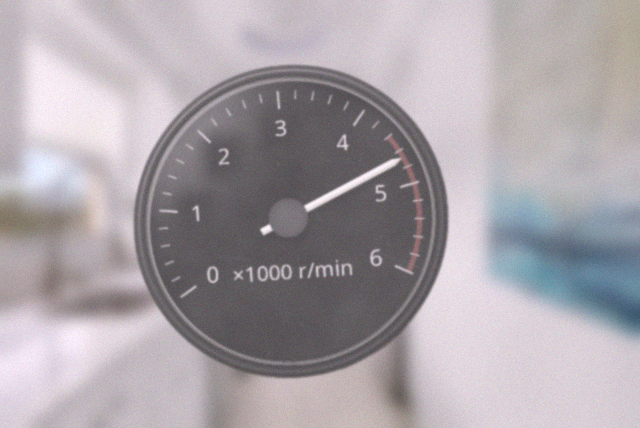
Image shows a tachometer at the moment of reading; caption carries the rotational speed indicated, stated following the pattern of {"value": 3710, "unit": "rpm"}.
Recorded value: {"value": 4700, "unit": "rpm"}
